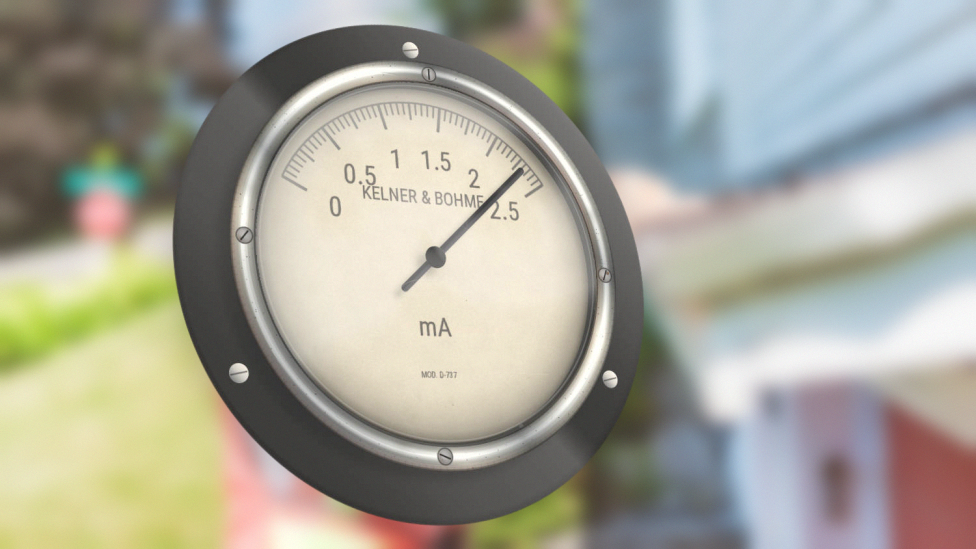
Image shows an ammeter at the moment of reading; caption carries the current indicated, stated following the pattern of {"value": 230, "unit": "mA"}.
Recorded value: {"value": 2.3, "unit": "mA"}
